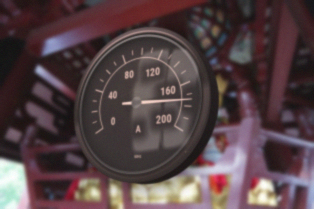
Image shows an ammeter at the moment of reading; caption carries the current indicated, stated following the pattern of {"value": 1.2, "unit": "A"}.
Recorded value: {"value": 175, "unit": "A"}
